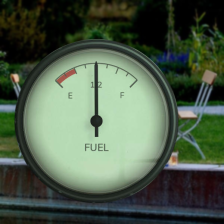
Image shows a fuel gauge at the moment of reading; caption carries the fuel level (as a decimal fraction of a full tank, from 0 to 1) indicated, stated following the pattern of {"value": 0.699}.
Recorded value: {"value": 0.5}
